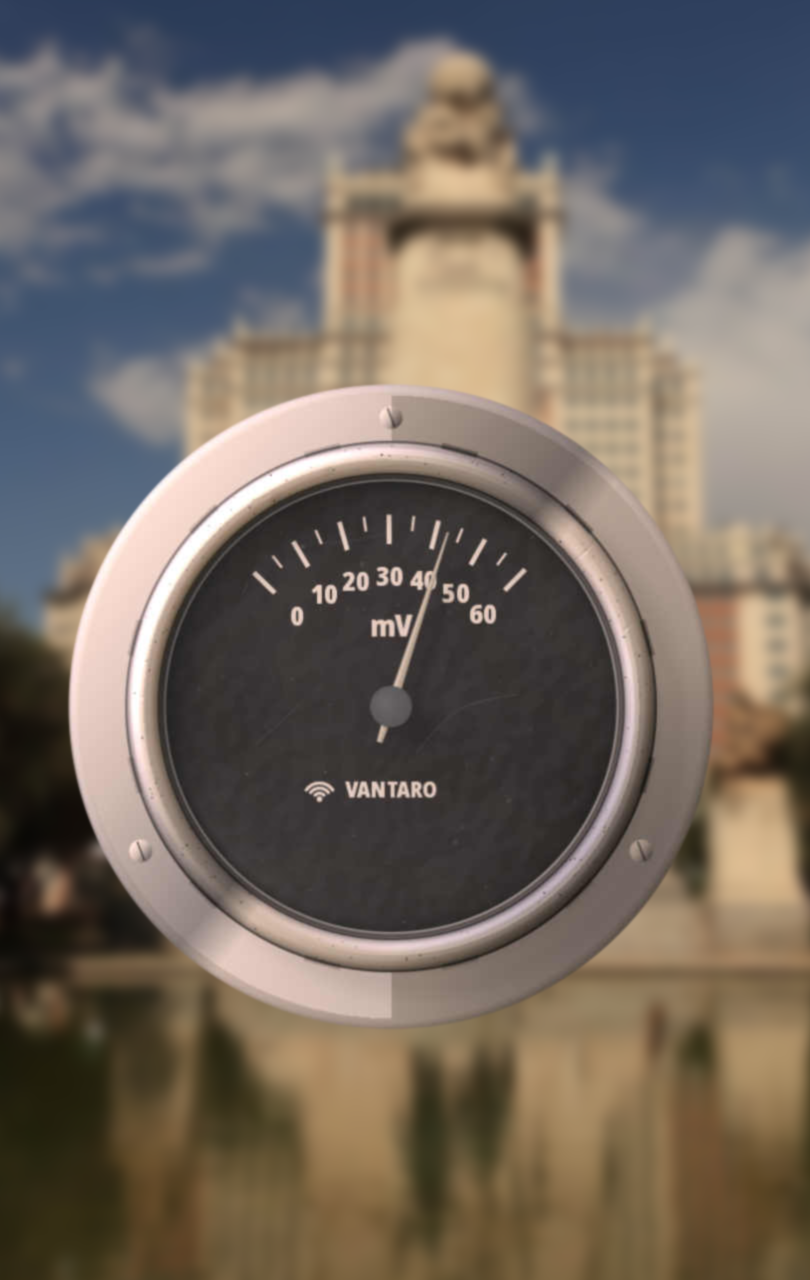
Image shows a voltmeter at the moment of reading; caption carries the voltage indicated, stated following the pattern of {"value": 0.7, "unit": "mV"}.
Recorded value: {"value": 42.5, "unit": "mV"}
